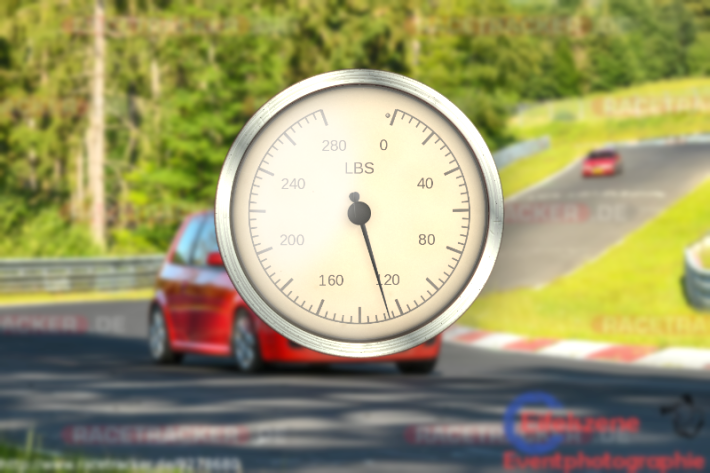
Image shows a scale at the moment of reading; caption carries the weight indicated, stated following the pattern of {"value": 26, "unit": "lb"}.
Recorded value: {"value": 126, "unit": "lb"}
